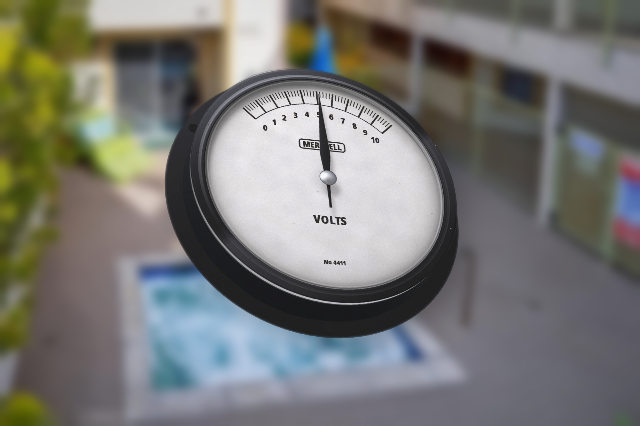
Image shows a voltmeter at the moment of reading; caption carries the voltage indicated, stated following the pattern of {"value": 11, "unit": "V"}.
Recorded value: {"value": 5, "unit": "V"}
